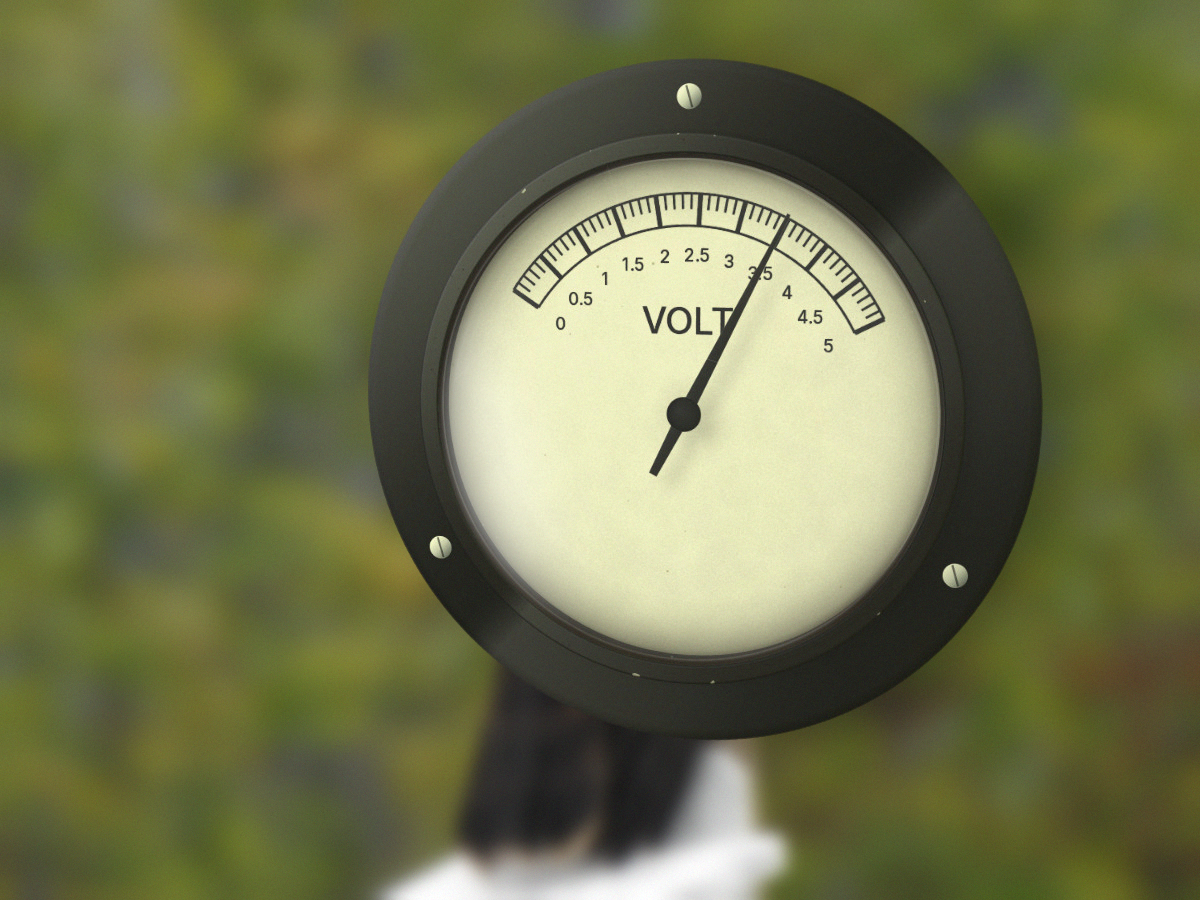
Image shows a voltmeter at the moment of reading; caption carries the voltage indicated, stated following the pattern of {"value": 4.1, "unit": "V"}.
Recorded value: {"value": 3.5, "unit": "V"}
